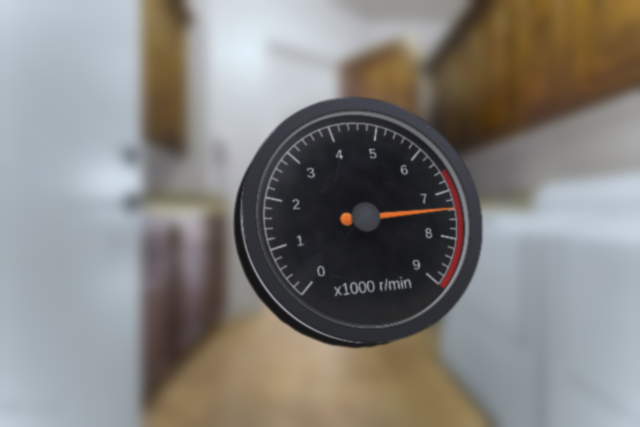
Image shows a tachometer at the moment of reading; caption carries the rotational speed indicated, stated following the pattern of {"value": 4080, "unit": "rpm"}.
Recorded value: {"value": 7400, "unit": "rpm"}
